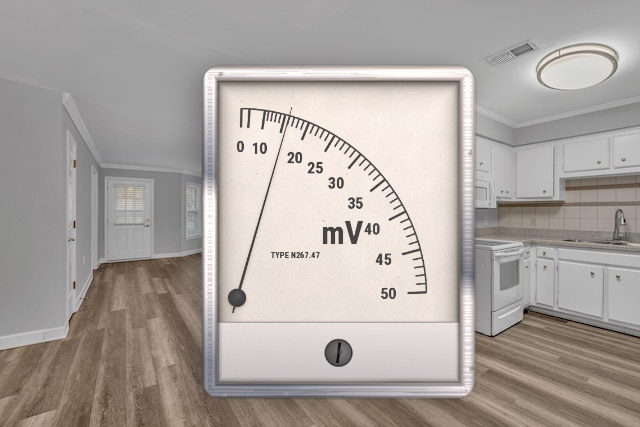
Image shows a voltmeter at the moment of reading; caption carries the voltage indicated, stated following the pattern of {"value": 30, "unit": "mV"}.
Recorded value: {"value": 16, "unit": "mV"}
